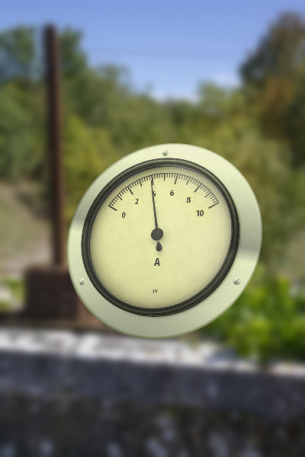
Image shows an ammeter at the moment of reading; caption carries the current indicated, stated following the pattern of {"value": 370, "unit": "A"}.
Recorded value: {"value": 4, "unit": "A"}
